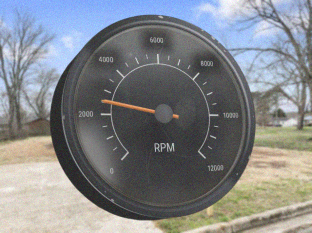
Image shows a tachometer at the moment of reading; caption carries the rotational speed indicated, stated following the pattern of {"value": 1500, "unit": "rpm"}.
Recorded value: {"value": 2500, "unit": "rpm"}
